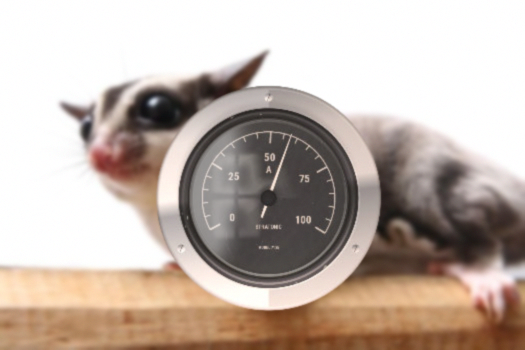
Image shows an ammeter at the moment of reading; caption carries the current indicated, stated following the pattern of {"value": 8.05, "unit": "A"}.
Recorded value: {"value": 57.5, "unit": "A"}
